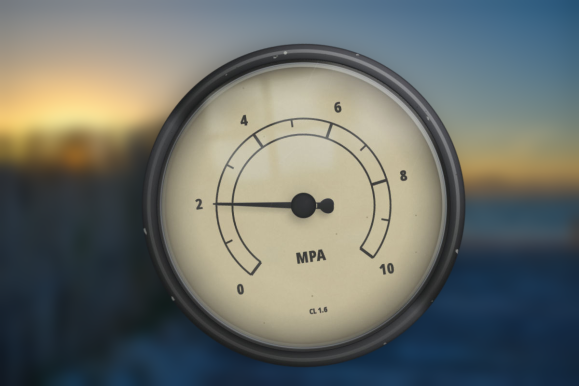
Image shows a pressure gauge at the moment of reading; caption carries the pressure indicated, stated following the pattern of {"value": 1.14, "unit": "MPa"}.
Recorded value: {"value": 2, "unit": "MPa"}
